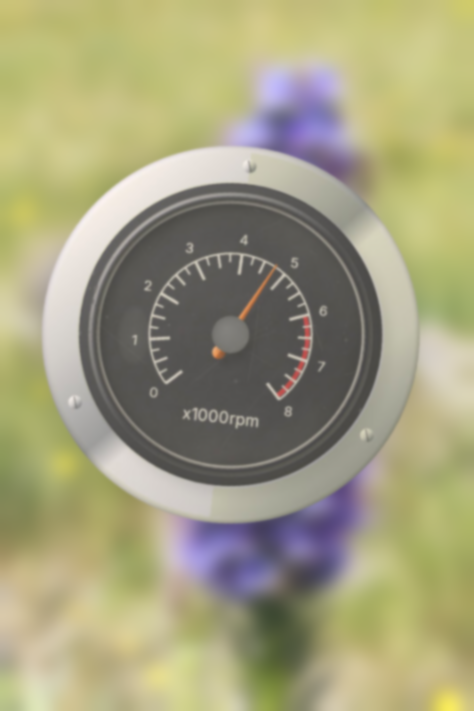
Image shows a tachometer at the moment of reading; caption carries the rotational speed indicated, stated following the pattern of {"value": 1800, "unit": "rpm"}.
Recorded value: {"value": 4750, "unit": "rpm"}
